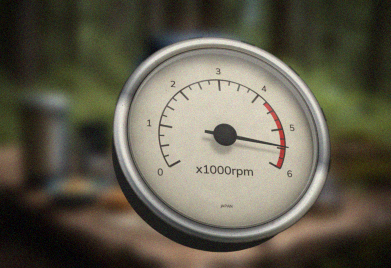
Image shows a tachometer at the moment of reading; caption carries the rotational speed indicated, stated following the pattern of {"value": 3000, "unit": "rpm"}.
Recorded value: {"value": 5500, "unit": "rpm"}
